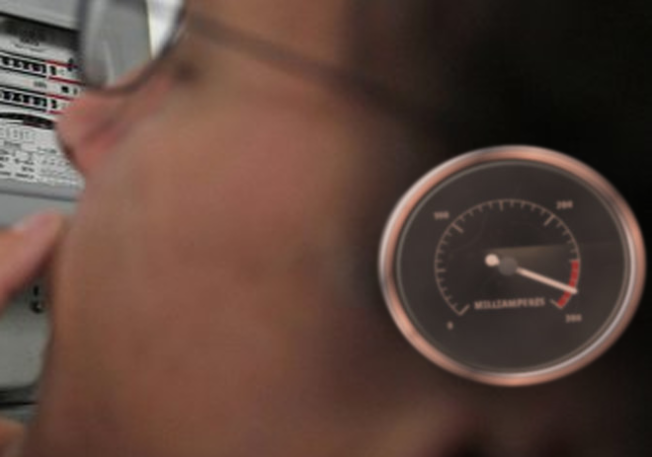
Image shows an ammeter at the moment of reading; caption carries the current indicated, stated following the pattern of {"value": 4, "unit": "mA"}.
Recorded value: {"value": 280, "unit": "mA"}
